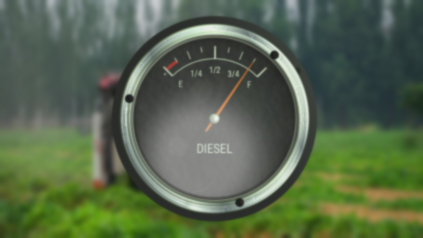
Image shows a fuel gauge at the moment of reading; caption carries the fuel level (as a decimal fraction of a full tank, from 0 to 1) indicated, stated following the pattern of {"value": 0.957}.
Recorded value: {"value": 0.875}
